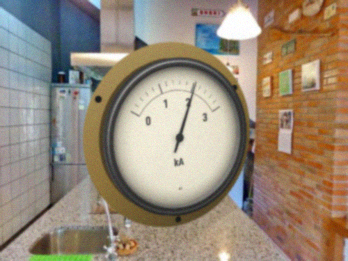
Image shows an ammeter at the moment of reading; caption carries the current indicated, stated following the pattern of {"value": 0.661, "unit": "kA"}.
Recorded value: {"value": 2, "unit": "kA"}
